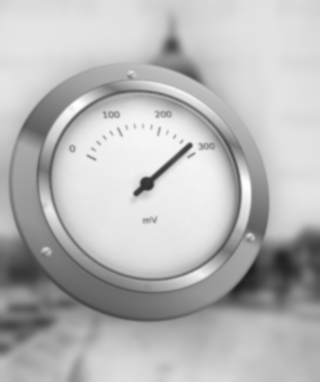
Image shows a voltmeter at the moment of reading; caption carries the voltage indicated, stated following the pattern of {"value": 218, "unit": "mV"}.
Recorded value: {"value": 280, "unit": "mV"}
